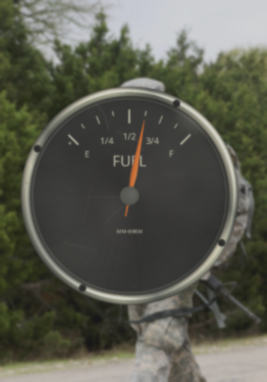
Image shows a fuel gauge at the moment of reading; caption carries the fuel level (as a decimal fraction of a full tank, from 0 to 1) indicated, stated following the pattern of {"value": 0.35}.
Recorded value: {"value": 0.625}
